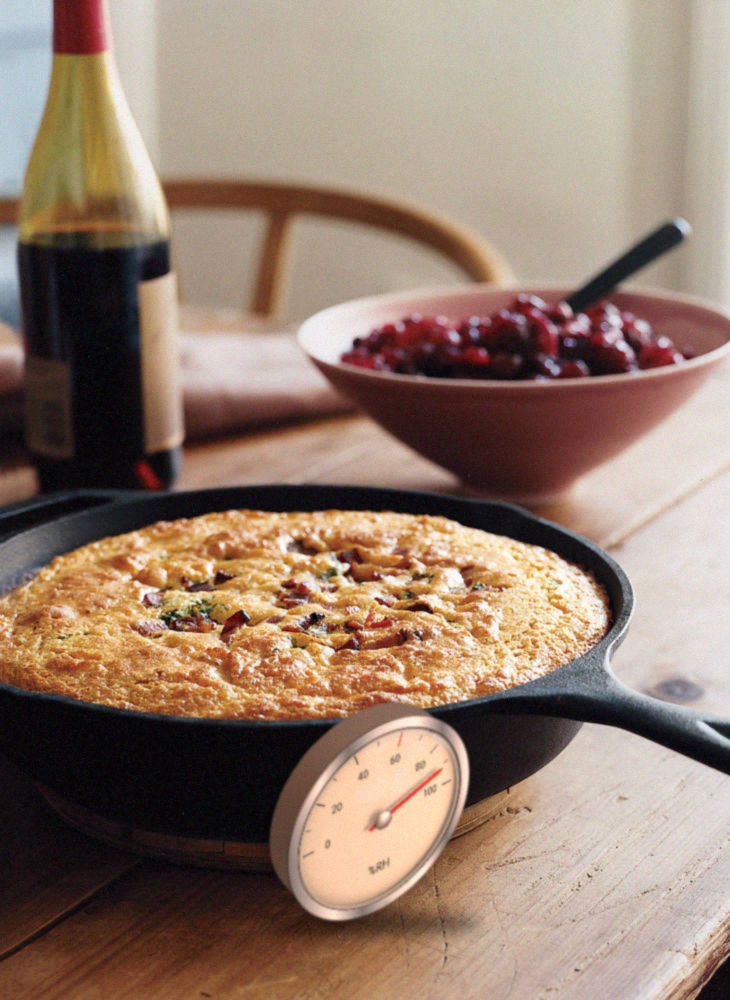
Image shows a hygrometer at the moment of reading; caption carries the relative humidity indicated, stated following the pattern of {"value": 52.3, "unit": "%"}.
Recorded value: {"value": 90, "unit": "%"}
